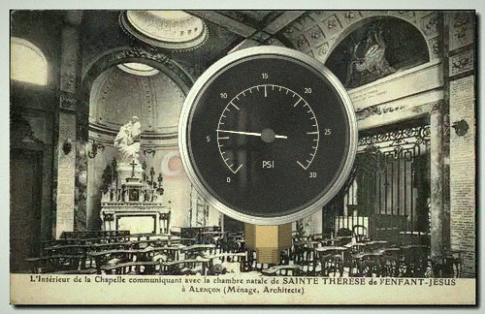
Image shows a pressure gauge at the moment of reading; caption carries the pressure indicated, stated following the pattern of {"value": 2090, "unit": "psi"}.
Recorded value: {"value": 6, "unit": "psi"}
